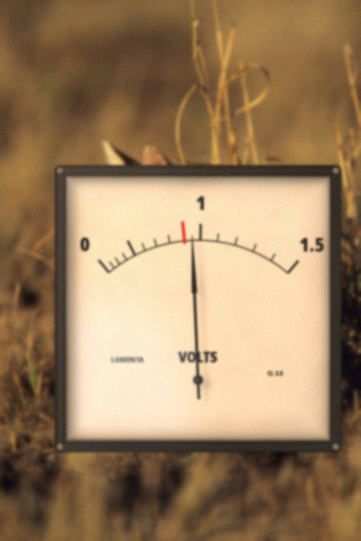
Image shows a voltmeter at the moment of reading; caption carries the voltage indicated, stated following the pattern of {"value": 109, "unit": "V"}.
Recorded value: {"value": 0.95, "unit": "V"}
